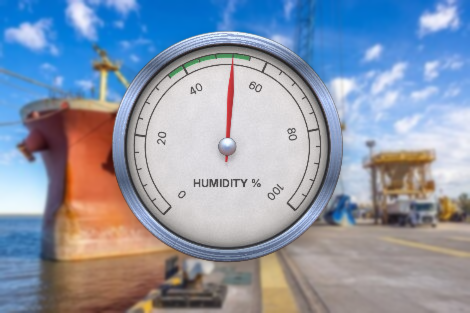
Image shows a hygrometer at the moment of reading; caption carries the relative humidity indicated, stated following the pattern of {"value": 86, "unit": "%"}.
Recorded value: {"value": 52, "unit": "%"}
